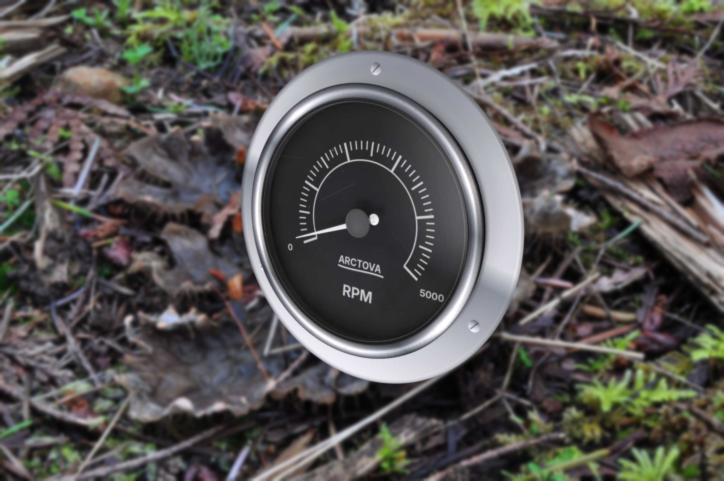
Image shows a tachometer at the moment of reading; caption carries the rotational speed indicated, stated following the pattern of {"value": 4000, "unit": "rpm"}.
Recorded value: {"value": 100, "unit": "rpm"}
